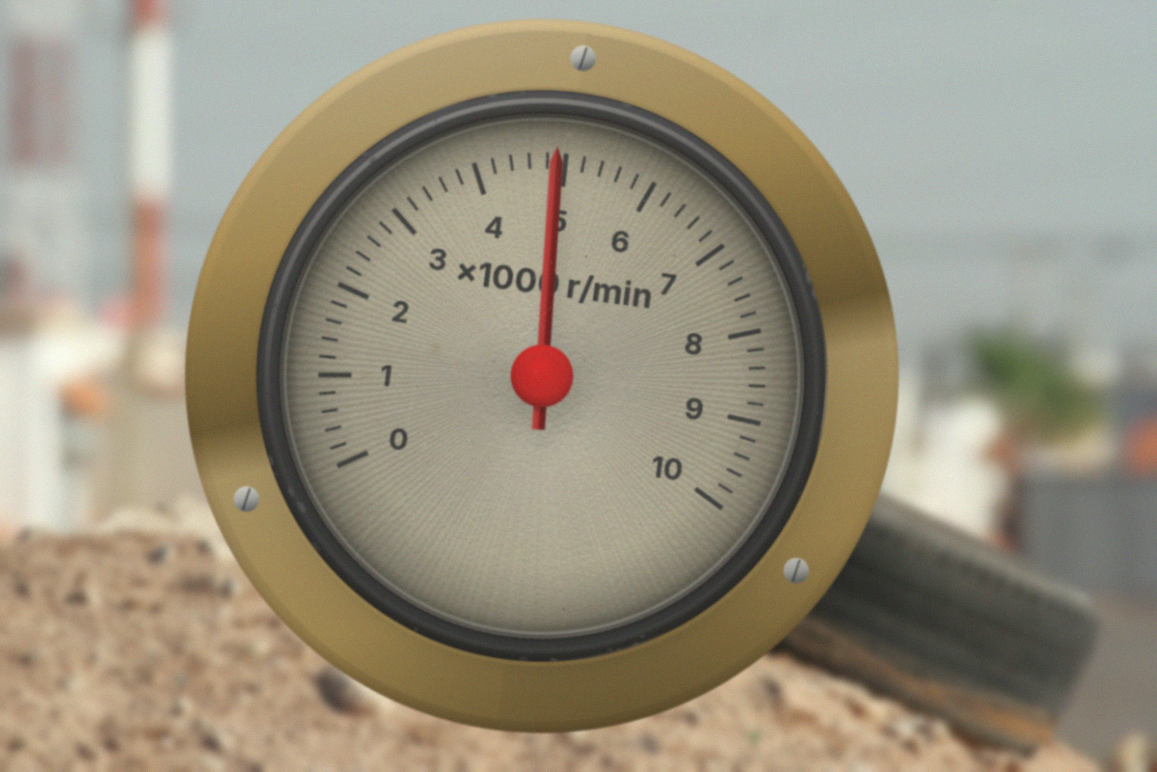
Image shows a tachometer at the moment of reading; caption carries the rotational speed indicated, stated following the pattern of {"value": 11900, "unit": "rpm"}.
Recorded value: {"value": 4900, "unit": "rpm"}
